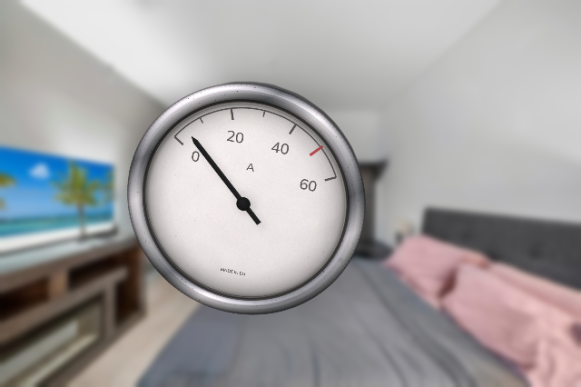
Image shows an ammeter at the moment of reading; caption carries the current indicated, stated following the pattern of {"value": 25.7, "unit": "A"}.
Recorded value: {"value": 5, "unit": "A"}
